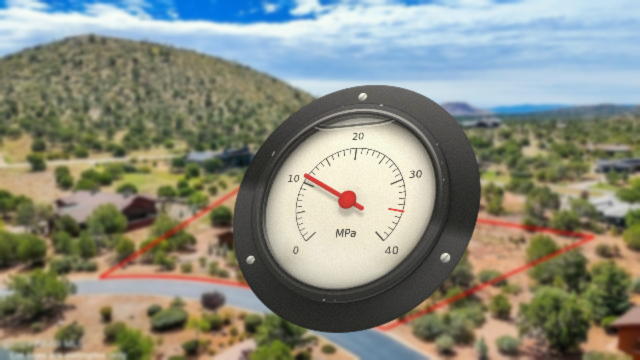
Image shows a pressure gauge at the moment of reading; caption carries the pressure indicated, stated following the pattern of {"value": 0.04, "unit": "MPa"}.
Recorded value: {"value": 11, "unit": "MPa"}
